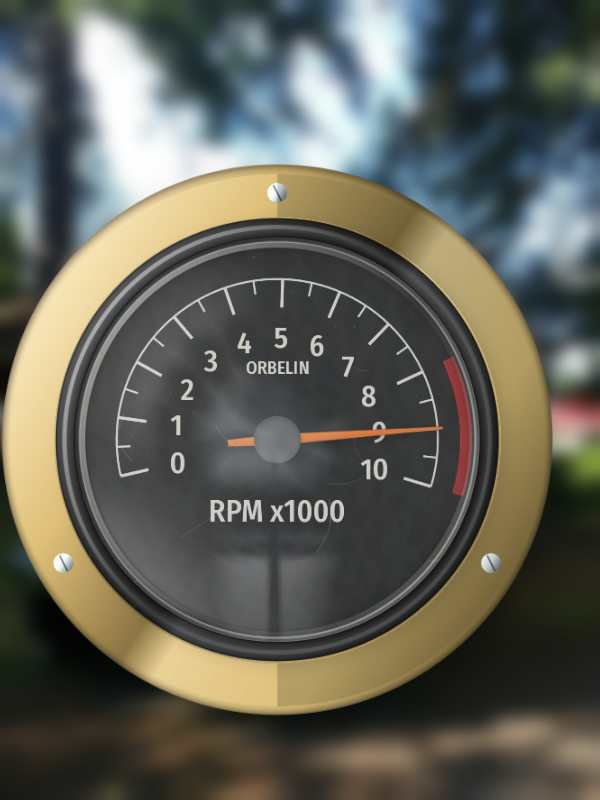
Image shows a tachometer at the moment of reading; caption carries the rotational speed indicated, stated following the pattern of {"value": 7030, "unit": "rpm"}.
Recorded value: {"value": 9000, "unit": "rpm"}
